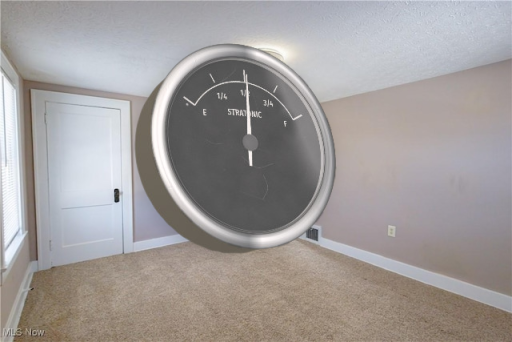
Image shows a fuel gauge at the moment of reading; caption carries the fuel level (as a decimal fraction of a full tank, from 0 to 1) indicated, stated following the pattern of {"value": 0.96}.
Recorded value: {"value": 0.5}
